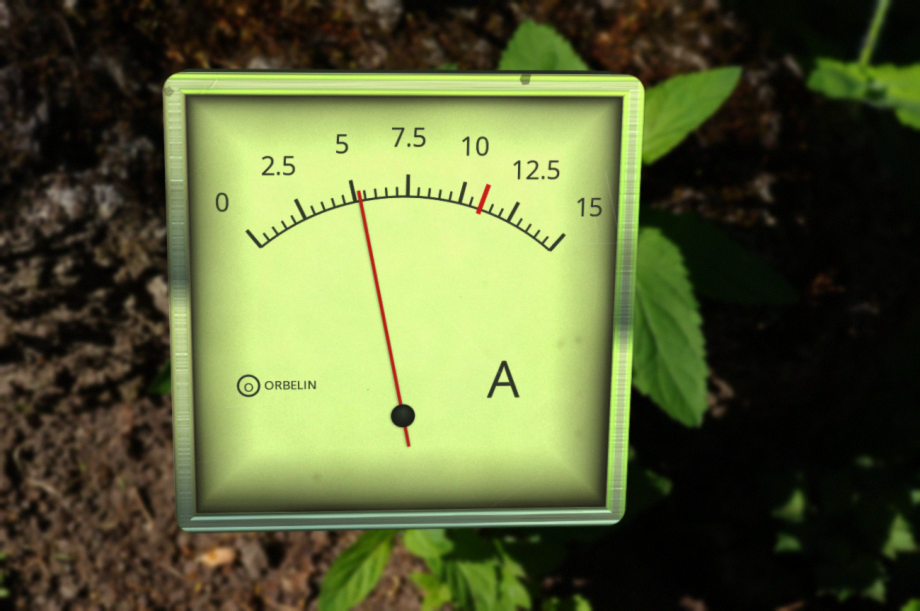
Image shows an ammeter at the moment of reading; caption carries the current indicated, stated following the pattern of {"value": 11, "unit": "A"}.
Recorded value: {"value": 5.25, "unit": "A"}
